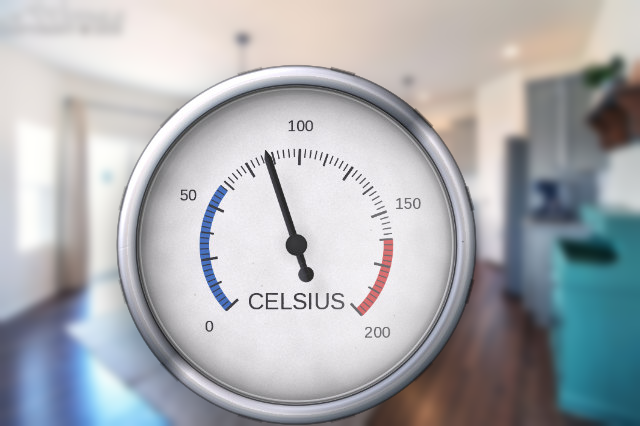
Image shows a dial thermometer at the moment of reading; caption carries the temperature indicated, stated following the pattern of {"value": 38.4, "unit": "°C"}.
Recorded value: {"value": 85, "unit": "°C"}
